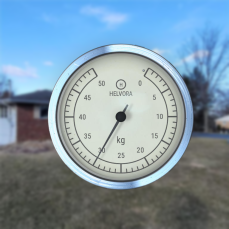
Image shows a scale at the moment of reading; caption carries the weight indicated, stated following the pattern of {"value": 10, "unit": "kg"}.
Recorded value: {"value": 30, "unit": "kg"}
